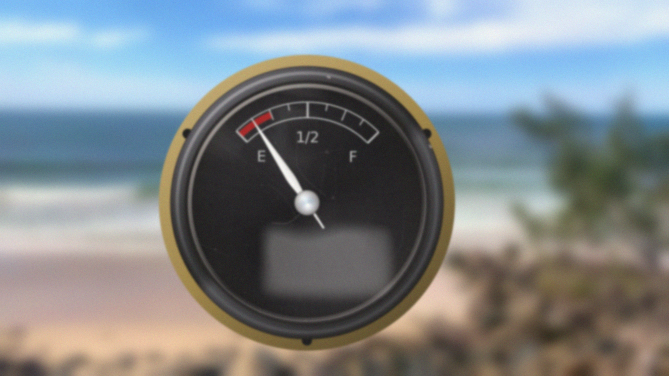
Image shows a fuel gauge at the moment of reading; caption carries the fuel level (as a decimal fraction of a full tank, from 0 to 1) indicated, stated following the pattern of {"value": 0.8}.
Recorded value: {"value": 0.125}
